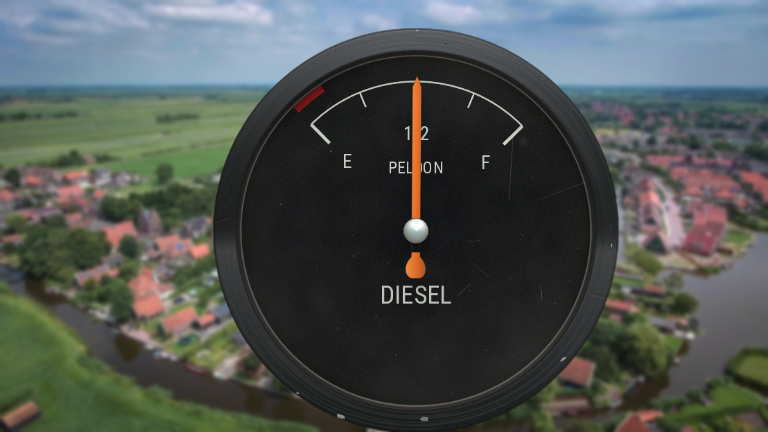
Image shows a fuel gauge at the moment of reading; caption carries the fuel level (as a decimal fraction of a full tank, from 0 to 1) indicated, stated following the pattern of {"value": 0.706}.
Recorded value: {"value": 0.5}
